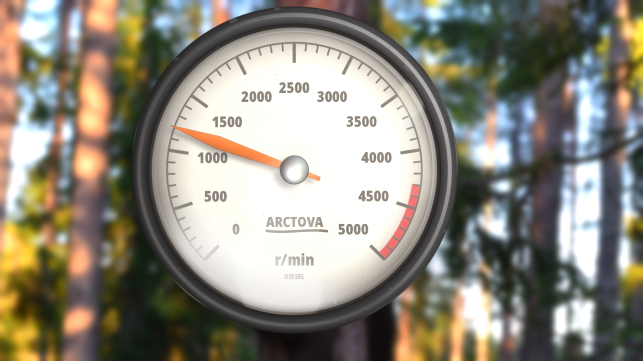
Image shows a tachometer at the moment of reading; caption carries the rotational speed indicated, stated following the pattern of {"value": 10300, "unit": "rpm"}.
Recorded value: {"value": 1200, "unit": "rpm"}
